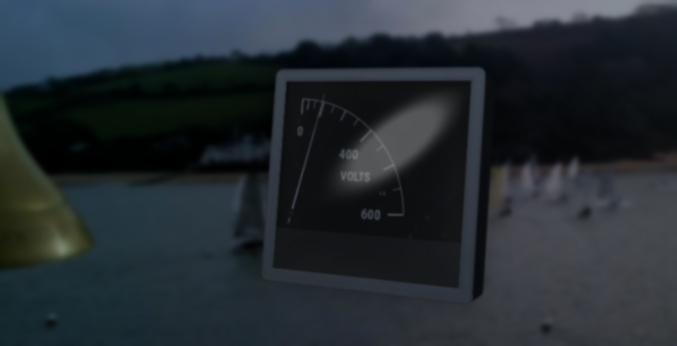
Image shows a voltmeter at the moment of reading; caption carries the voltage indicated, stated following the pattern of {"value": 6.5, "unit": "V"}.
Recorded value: {"value": 200, "unit": "V"}
